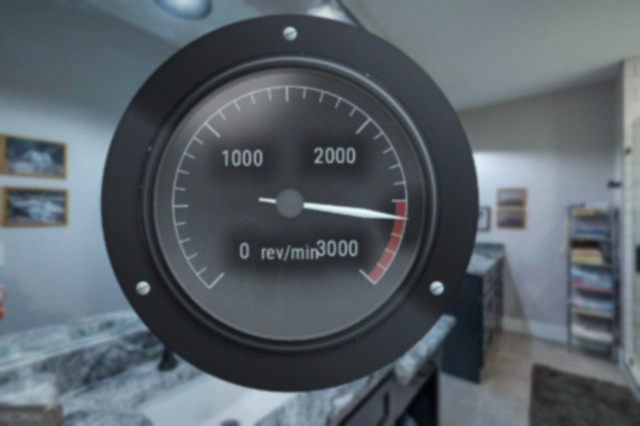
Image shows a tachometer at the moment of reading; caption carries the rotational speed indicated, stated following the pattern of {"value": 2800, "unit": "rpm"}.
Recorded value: {"value": 2600, "unit": "rpm"}
